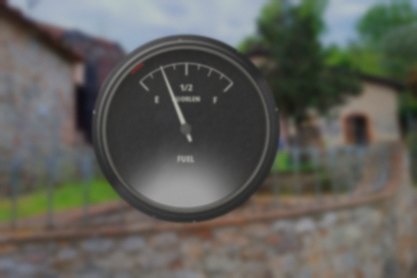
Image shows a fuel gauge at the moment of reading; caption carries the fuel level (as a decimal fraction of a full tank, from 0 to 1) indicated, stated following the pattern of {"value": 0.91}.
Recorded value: {"value": 0.25}
